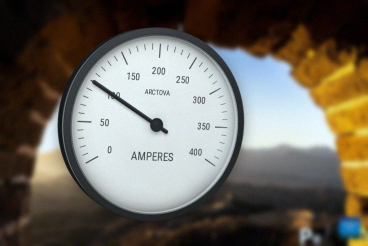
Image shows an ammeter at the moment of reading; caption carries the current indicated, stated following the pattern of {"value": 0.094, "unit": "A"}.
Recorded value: {"value": 100, "unit": "A"}
